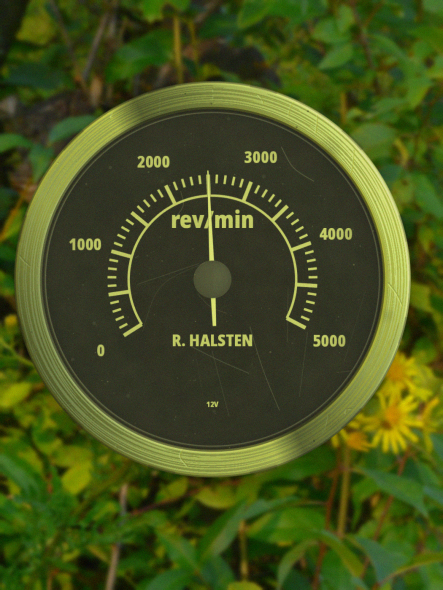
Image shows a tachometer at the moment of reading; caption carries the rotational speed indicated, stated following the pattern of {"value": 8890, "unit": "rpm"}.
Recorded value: {"value": 2500, "unit": "rpm"}
